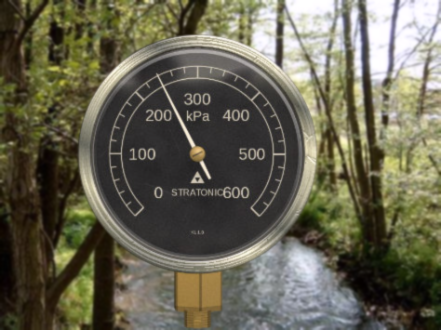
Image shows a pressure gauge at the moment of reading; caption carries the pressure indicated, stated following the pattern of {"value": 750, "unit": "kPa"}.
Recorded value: {"value": 240, "unit": "kPa"}
